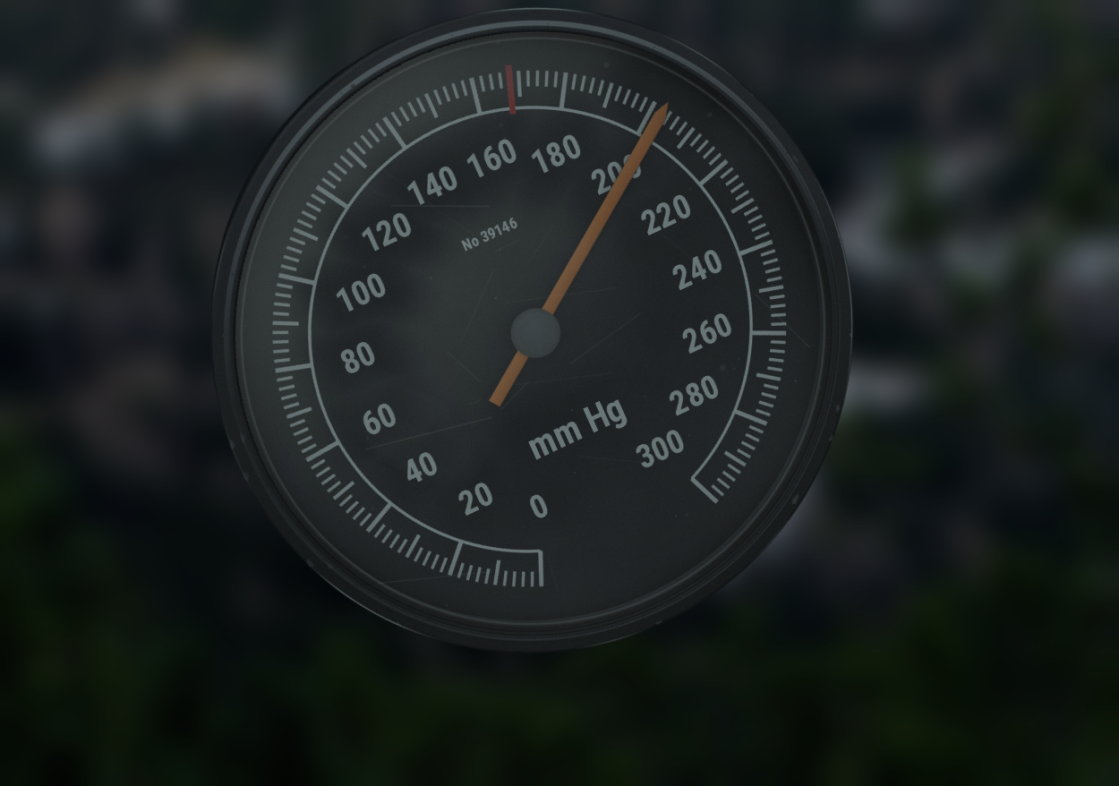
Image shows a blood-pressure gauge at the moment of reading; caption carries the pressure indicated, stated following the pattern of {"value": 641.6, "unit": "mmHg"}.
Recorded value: {"value": 202, "unit": "mmHg"}
